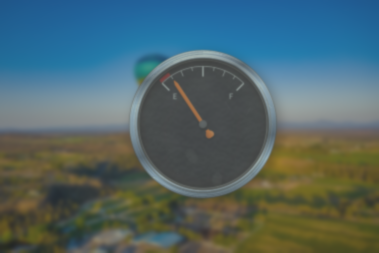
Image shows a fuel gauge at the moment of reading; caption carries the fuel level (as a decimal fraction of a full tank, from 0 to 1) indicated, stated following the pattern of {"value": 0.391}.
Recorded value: {"value": 0.125}
